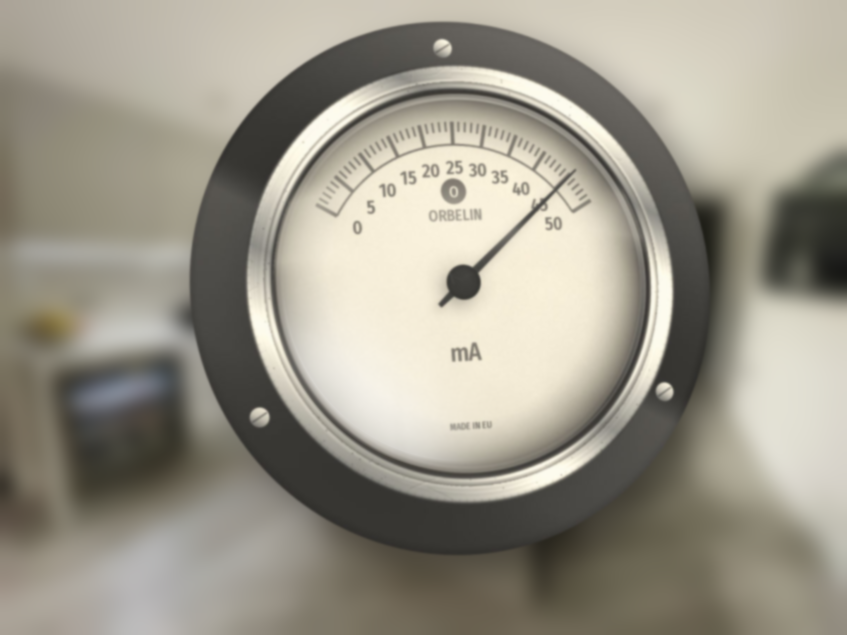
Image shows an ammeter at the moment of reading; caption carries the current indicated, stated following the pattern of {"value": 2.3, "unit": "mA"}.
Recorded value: {"value": 45, "unit": "mA"}
